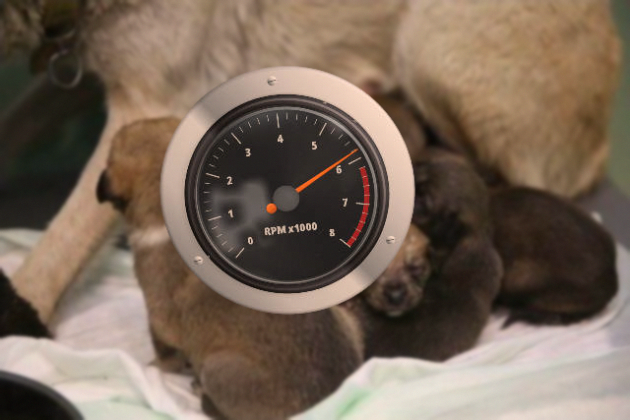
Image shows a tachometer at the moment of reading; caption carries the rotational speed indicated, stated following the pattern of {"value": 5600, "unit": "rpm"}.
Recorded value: {"value": 5800, "unit": "rpm"}
